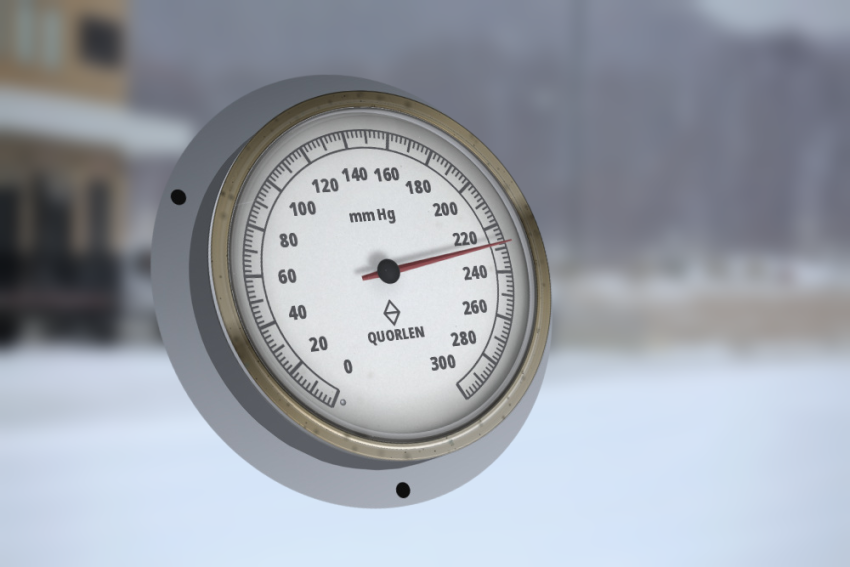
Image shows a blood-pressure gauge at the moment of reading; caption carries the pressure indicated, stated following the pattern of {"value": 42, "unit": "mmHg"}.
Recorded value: {"value": 228, "unit": "mmHg"}
